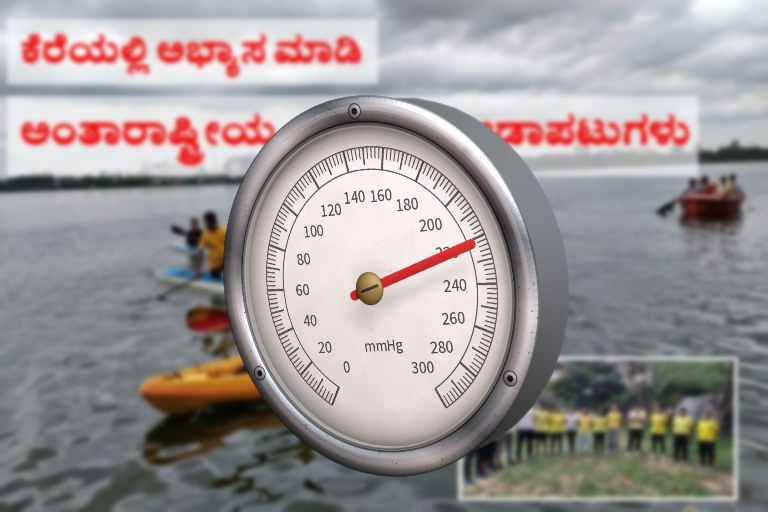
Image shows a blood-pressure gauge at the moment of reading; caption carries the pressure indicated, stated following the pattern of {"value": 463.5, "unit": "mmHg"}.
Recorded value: {"value": 222, "unit": "mmHg"}
